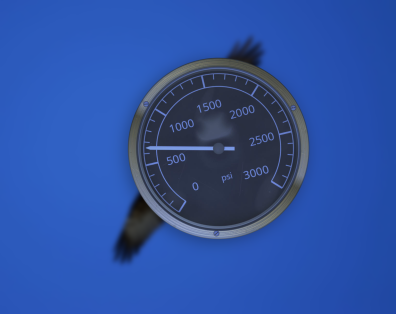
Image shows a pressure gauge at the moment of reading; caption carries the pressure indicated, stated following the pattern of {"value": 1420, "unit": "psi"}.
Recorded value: {"value": 650, "unit": "psi"}
